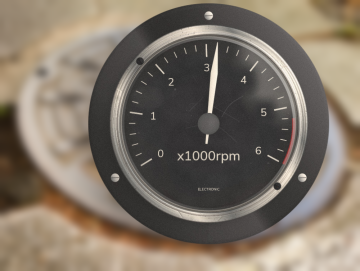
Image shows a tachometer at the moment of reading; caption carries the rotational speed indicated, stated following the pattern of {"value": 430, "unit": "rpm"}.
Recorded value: {"value": 3200, "unit": "rpm"}
